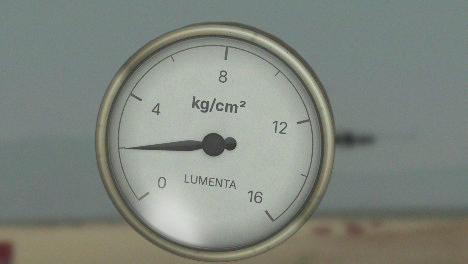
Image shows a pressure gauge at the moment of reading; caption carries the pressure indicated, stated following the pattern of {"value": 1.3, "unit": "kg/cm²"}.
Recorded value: {"value": 2, "unit": "kg/cm²"}
